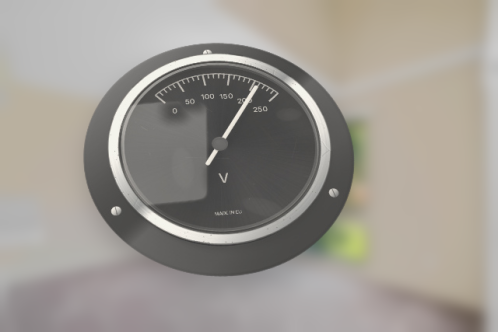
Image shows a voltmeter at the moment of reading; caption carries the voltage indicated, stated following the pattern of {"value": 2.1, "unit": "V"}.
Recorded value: {"value": 210, "unit": "V"}
